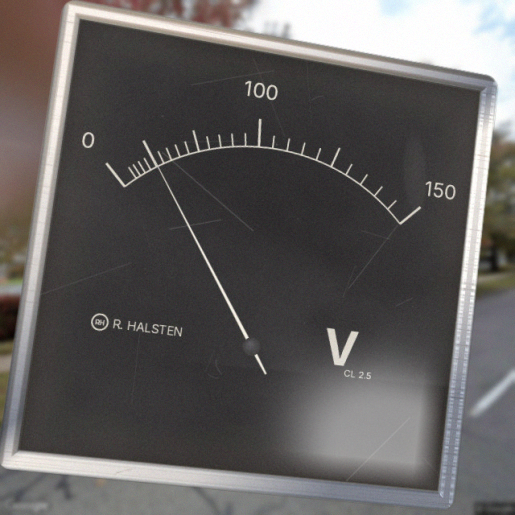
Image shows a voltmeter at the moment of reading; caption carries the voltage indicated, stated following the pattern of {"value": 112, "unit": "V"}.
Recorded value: {"value": 50, "unit": "V"}
